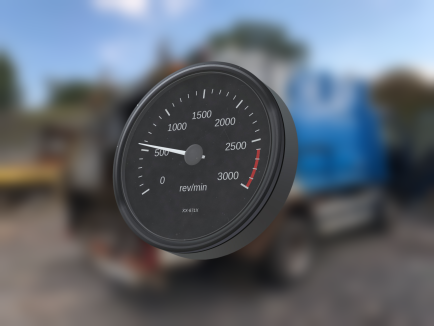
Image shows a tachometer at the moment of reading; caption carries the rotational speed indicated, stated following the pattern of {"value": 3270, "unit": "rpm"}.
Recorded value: {"value": 550, "unit": "rpm"}
